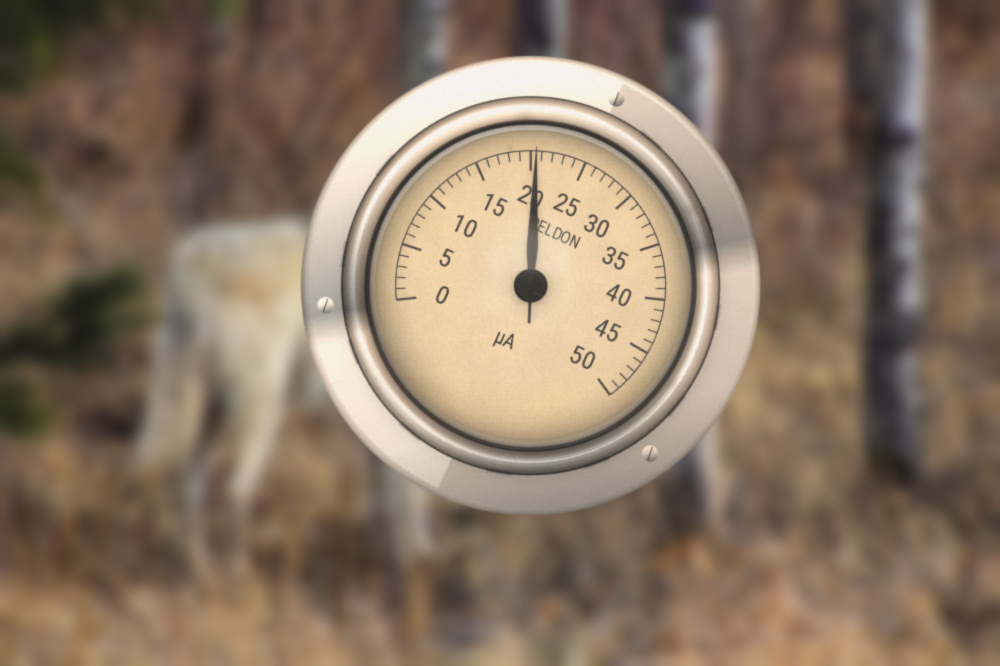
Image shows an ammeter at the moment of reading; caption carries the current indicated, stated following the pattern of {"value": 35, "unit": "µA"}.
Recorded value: {"value": 20.5, "unit": "µA"}
